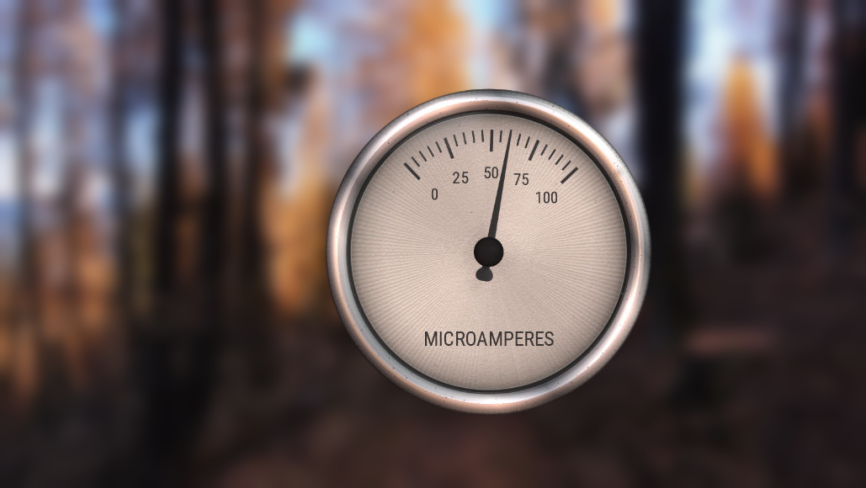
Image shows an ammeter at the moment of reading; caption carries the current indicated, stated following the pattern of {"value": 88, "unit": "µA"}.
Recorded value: {"value": 60, "unit": "µA"}
